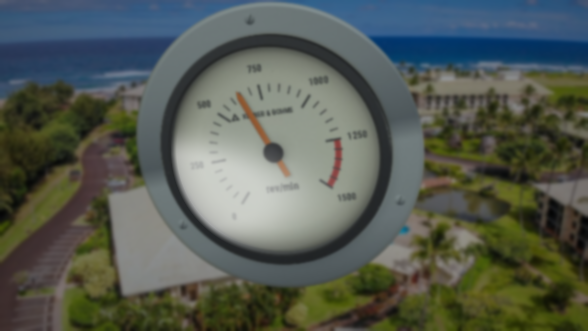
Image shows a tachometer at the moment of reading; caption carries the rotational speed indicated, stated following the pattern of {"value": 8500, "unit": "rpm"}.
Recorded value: {"value": 650, "unit": "rpm"}
